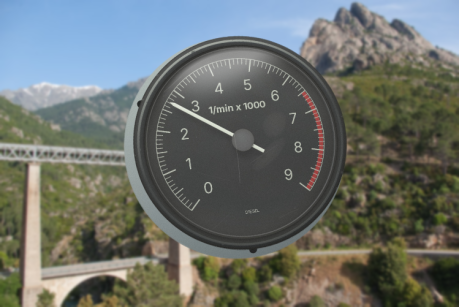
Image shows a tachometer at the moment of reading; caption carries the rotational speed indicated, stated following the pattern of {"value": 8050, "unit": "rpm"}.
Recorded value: {"value": 2700, "unit": "rpm"}
